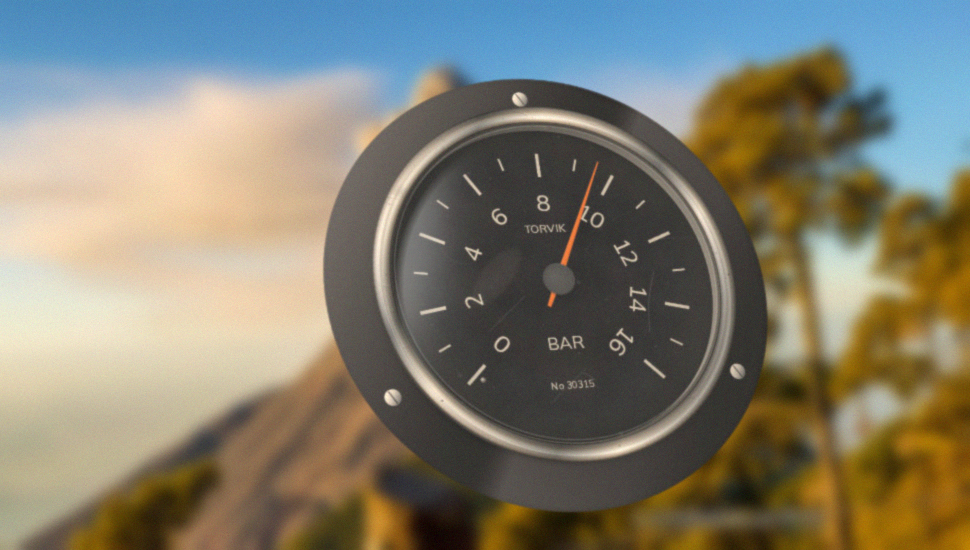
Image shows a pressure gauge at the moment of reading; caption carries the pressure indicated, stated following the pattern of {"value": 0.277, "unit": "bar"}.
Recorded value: {"value": 9.5, "unit": "bar"}
